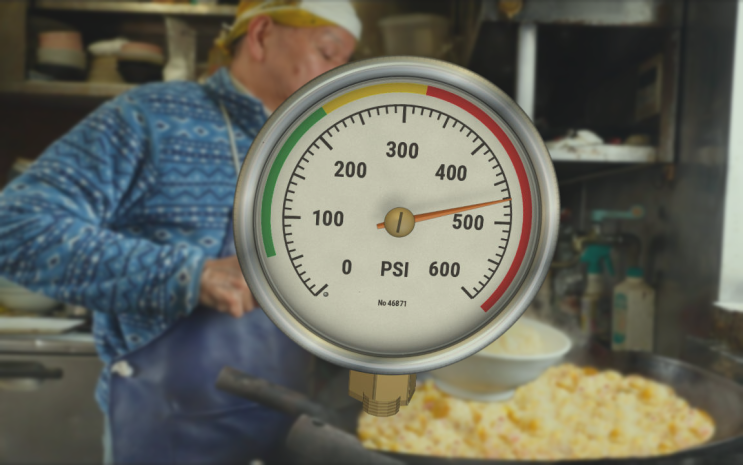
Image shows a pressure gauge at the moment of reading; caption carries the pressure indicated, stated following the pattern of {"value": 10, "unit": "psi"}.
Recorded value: {"value": 470, "unit": "psi"}
